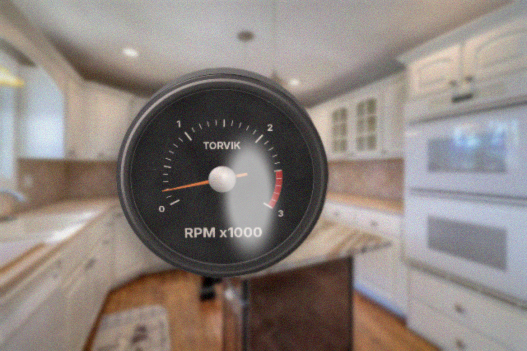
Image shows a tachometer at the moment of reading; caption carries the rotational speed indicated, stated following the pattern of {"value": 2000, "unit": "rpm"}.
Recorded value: {"value": 200, "unit": "rpm"}
